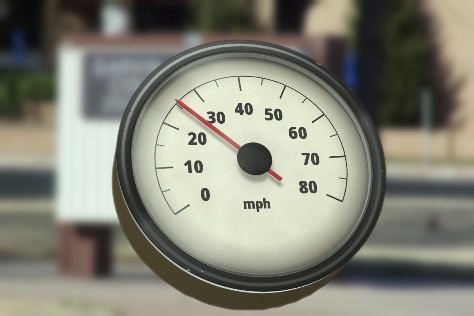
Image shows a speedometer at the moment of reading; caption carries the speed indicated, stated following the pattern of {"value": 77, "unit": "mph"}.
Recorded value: {"value": 25, "unit": "mph"}
